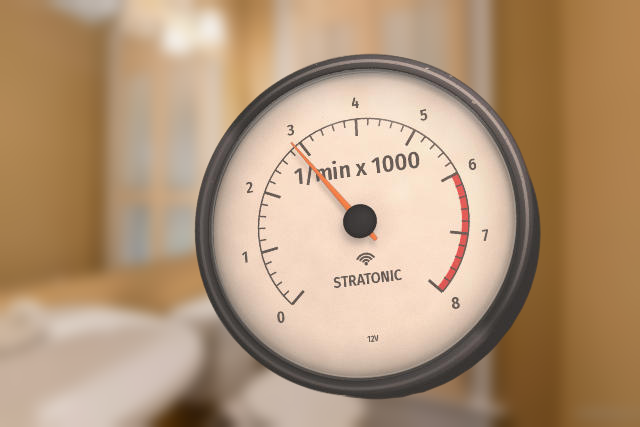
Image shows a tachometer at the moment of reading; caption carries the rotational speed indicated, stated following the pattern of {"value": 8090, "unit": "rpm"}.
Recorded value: {"value": 2900, "unit": "rpm"}
